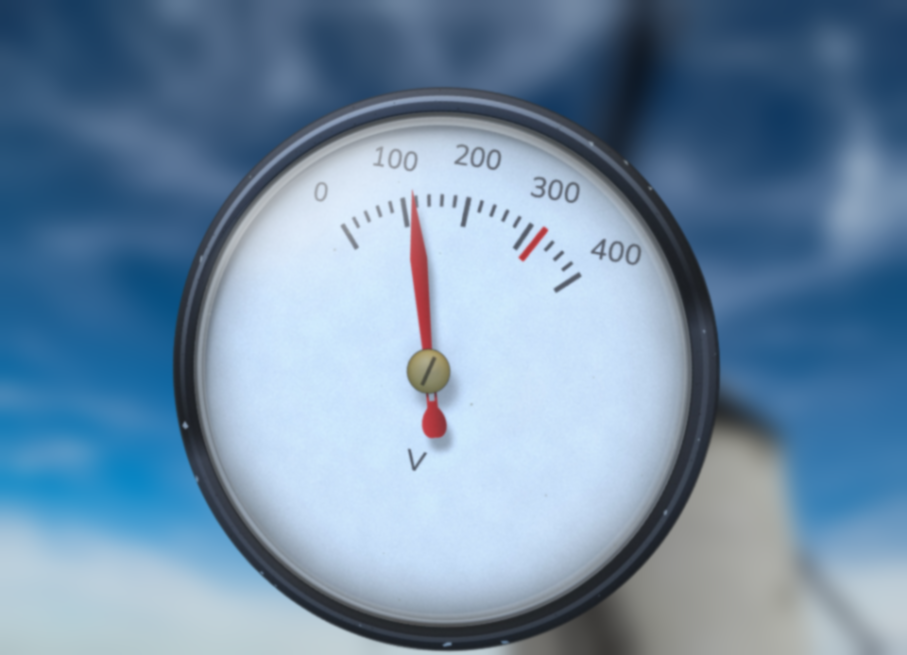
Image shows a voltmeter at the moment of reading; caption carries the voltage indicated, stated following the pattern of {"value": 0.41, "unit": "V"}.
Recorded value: {"value": 120, "unit": "V"}
